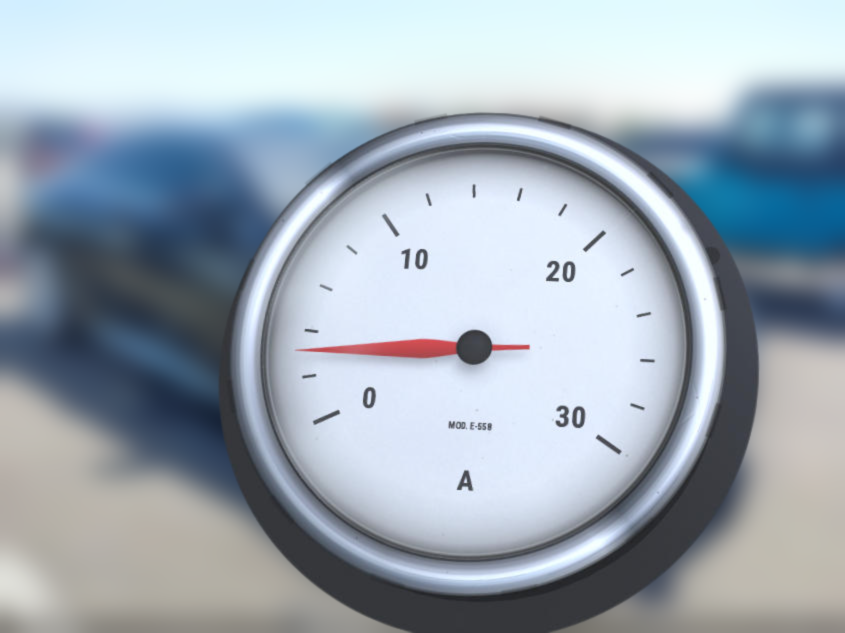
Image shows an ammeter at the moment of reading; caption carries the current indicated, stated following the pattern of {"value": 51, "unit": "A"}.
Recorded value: {"value": 3, "unit": "A"}
